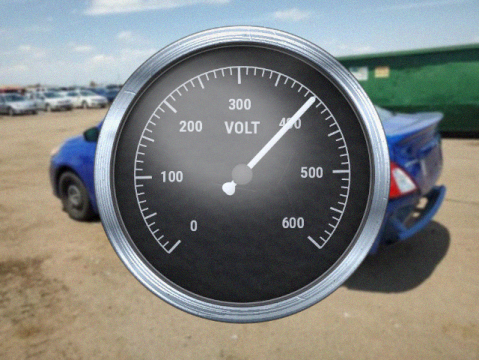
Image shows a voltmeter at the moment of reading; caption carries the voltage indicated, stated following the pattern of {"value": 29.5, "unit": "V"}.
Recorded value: {"value": 400, "unit": "V"}
